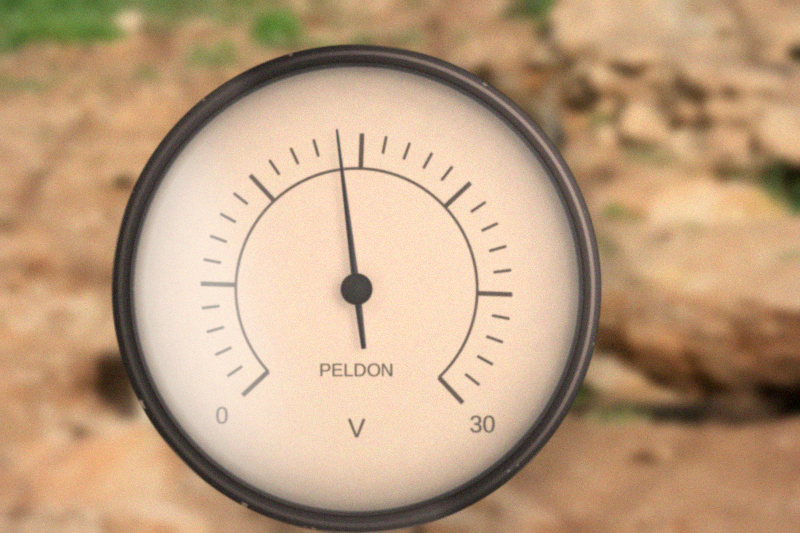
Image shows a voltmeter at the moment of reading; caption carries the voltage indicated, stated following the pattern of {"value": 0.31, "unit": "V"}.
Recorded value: {"value": 14, "unit": "V"}
